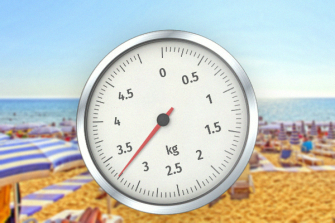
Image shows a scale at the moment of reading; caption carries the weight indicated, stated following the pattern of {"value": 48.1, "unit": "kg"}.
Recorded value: {"value": 3.25, "unit": "kg"}
